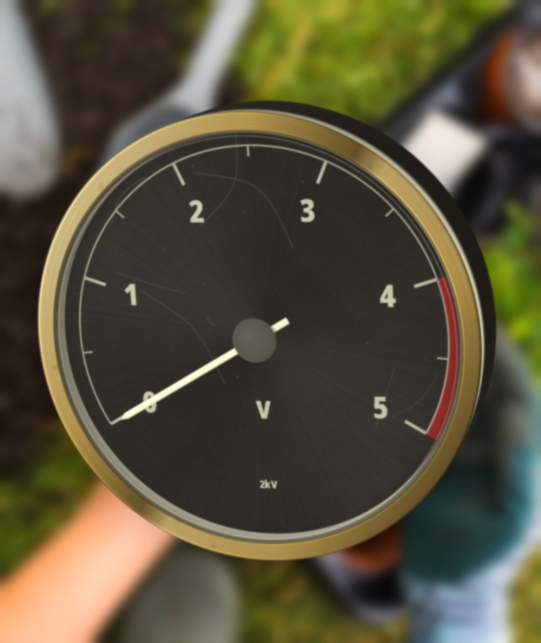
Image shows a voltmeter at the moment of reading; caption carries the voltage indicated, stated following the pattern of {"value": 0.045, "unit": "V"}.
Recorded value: {"value": 0, "unit": "V"}
